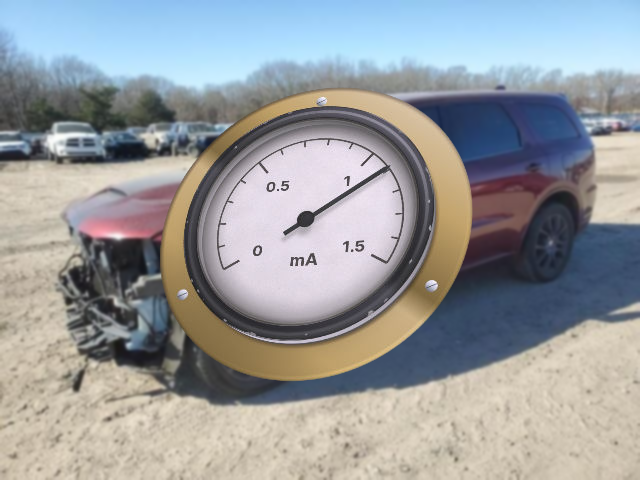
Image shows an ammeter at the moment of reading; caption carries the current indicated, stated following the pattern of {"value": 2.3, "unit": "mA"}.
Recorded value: {"value": 1.1, "unit": "mA"}
